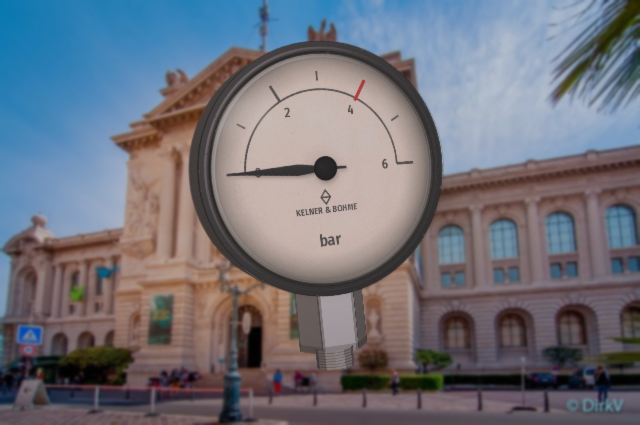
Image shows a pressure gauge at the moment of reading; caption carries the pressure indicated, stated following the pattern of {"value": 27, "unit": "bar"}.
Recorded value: {"value": 0, "unit": "bar"}
